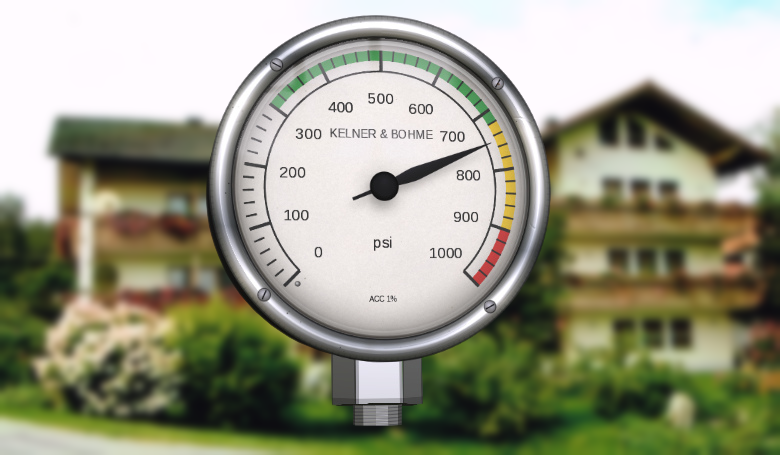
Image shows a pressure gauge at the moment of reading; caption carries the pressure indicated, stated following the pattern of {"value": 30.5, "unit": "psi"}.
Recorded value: {"value": 750, "unit": "psi"}
